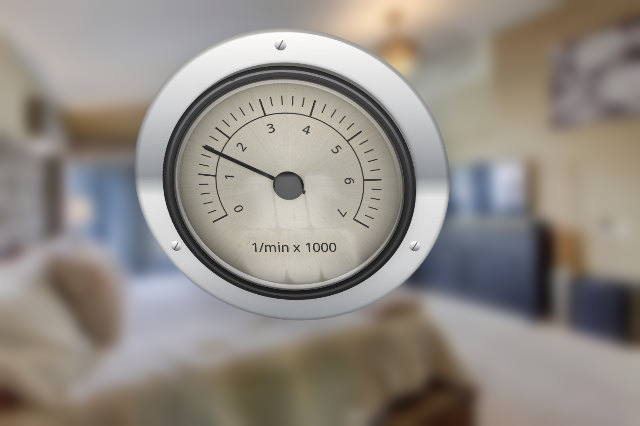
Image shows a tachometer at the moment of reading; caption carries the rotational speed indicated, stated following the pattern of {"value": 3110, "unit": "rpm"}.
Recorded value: {"value": 1600, "unit": "rpm"}
